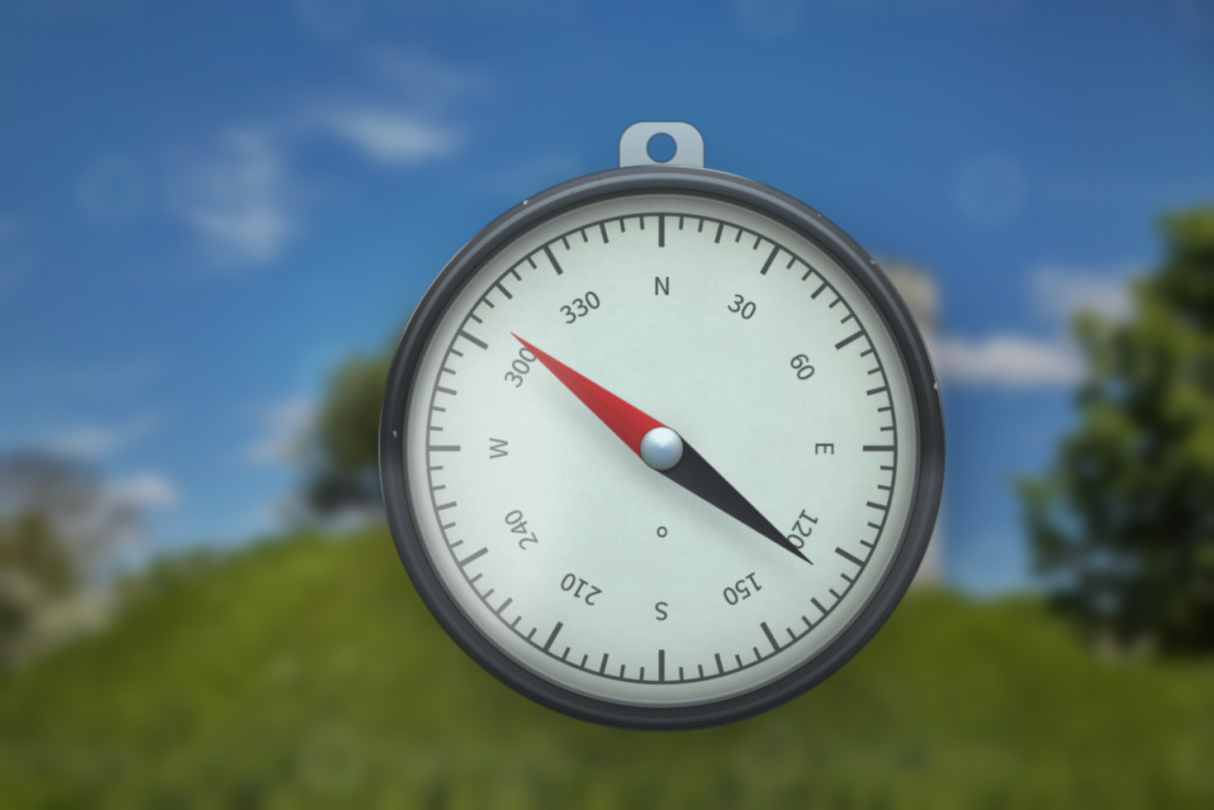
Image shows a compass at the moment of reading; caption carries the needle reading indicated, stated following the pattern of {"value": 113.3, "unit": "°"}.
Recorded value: {"value": 307.5, "unit": "°"}
